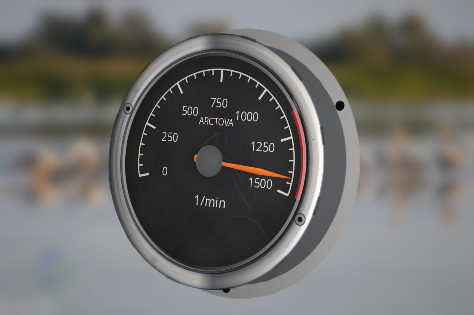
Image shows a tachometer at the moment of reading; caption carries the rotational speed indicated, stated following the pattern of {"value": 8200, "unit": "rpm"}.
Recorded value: {"value": 1425, "unit": "rpm"}
